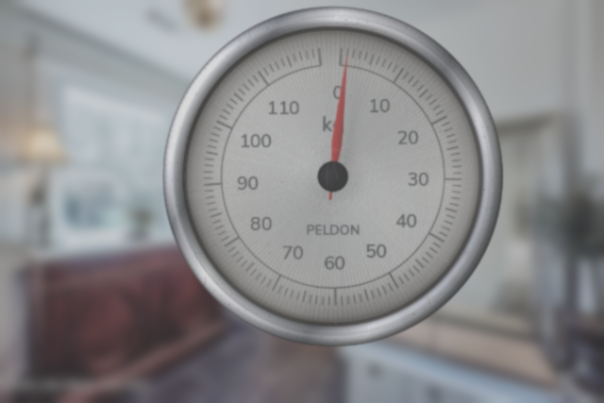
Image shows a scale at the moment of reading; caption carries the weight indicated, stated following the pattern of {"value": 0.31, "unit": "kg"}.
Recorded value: {"value": 1, "unit": "kg"}
